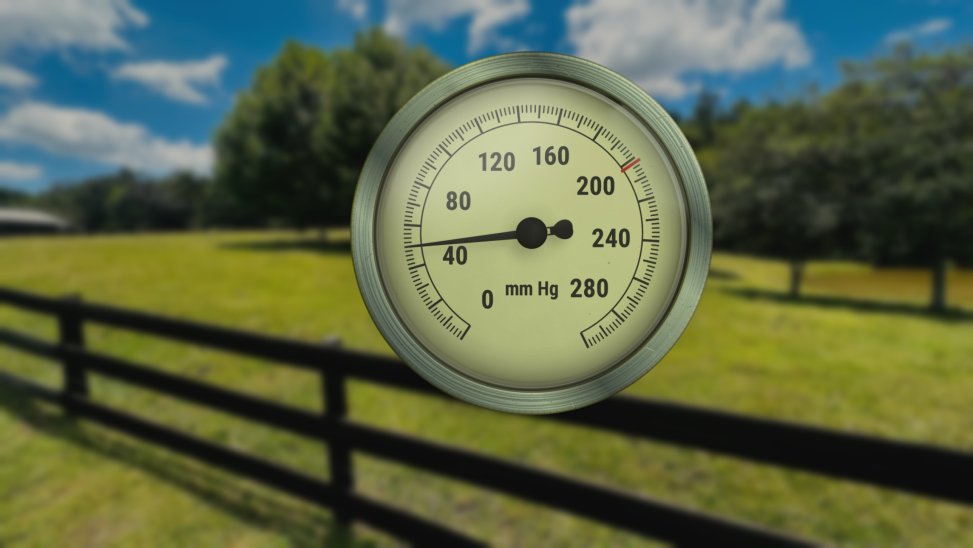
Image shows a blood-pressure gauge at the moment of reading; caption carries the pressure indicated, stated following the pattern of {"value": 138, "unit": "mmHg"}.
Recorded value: {"value": 50, "unit": "mmHg"}
